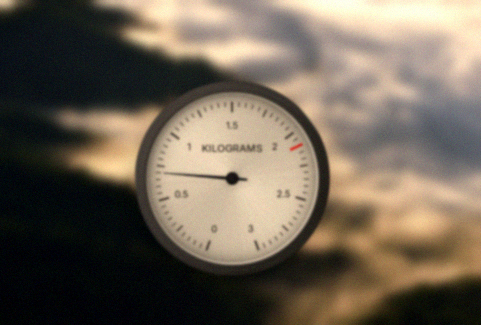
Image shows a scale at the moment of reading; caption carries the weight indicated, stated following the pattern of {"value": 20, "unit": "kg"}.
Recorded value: {"value": 0.7, "unit": "kg"}
